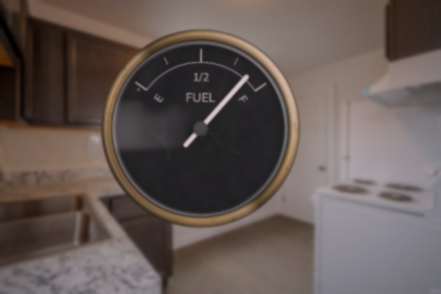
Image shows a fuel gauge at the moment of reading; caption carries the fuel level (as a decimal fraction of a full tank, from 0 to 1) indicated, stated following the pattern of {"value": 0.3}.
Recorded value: {"value": 0.875}
